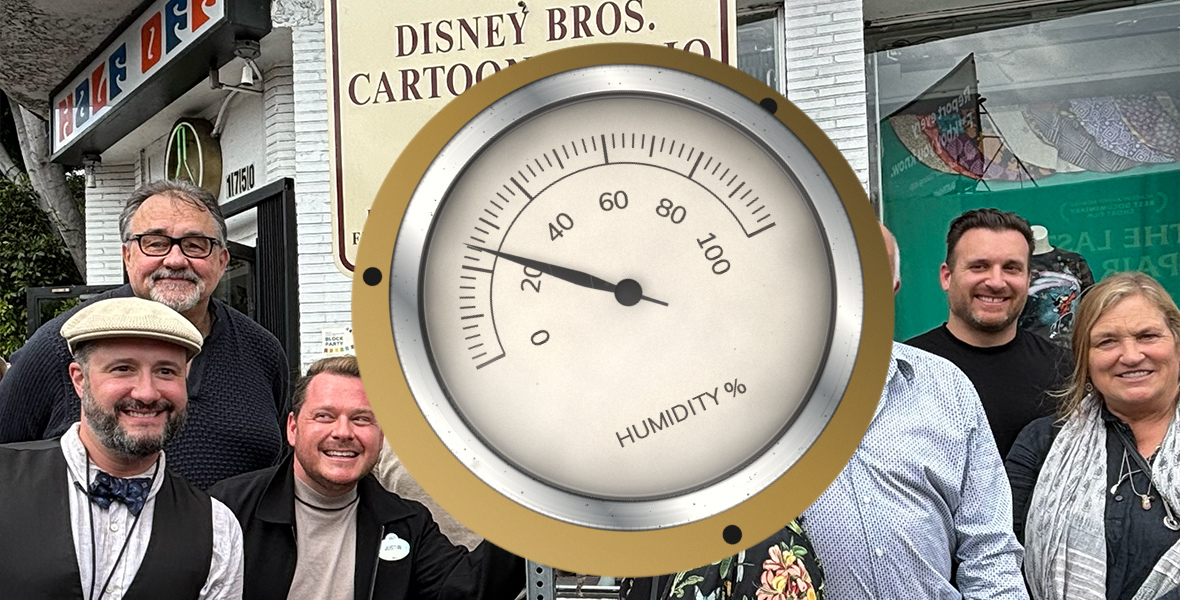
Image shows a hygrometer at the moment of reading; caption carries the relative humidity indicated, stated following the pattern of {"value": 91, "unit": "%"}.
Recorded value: {"value": 24, "unit": "%"}
